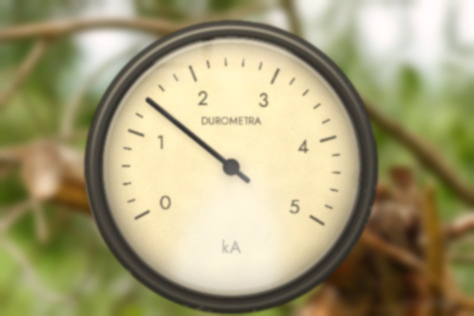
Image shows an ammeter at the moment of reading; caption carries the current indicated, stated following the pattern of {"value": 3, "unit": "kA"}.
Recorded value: {"value": 1.4, "unit": "kA"}
